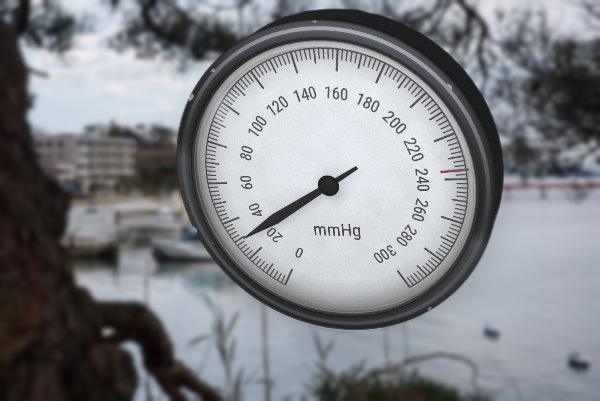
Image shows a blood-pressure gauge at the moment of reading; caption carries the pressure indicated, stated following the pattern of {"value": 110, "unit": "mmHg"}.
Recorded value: {"value": 30, "unit": "mmHg"}
